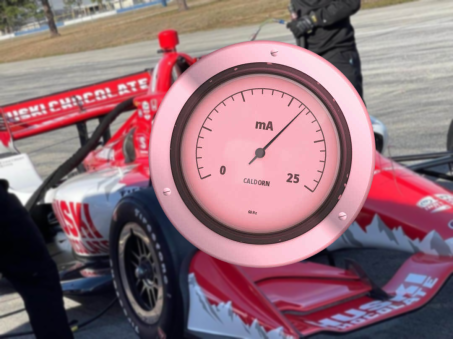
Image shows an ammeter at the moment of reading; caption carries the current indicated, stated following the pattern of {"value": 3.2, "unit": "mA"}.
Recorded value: {"value": 16.5, "unit": "mA"}
